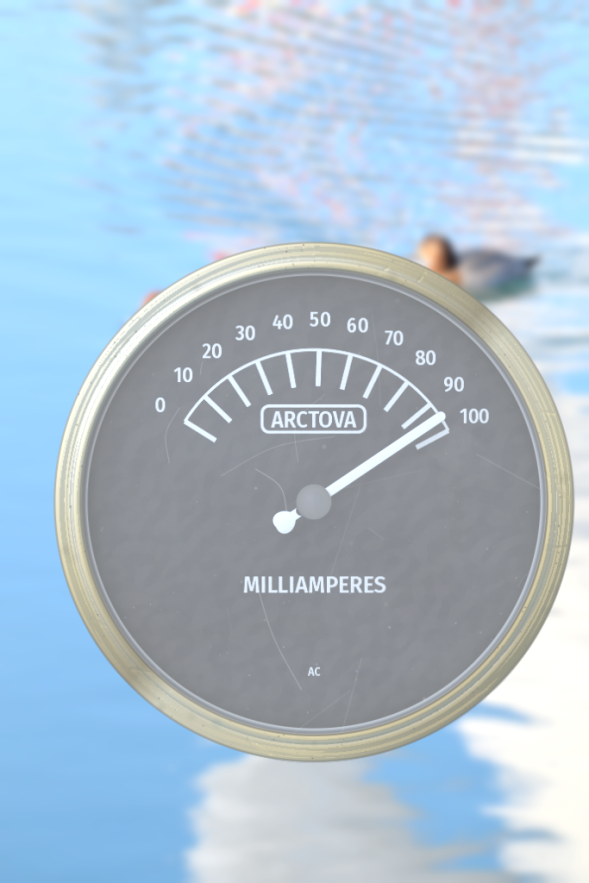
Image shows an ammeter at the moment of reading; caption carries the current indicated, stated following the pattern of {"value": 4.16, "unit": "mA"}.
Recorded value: {"value": 95, "unit": "mA"}
